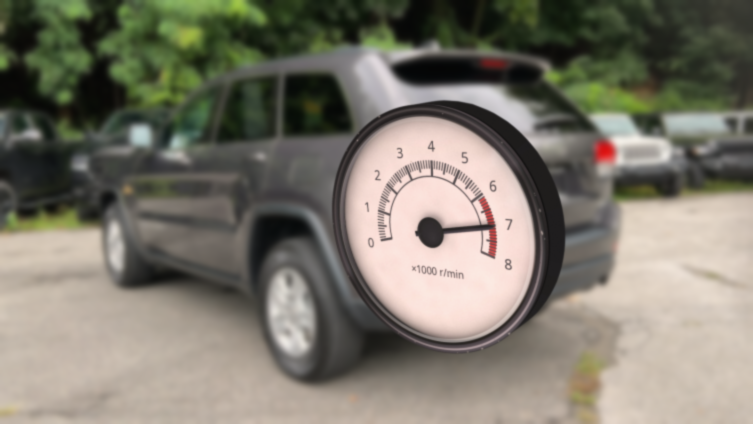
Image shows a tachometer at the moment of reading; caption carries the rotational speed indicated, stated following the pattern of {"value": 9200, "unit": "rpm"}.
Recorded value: {"value": 7000, "unit": "rpm"}
